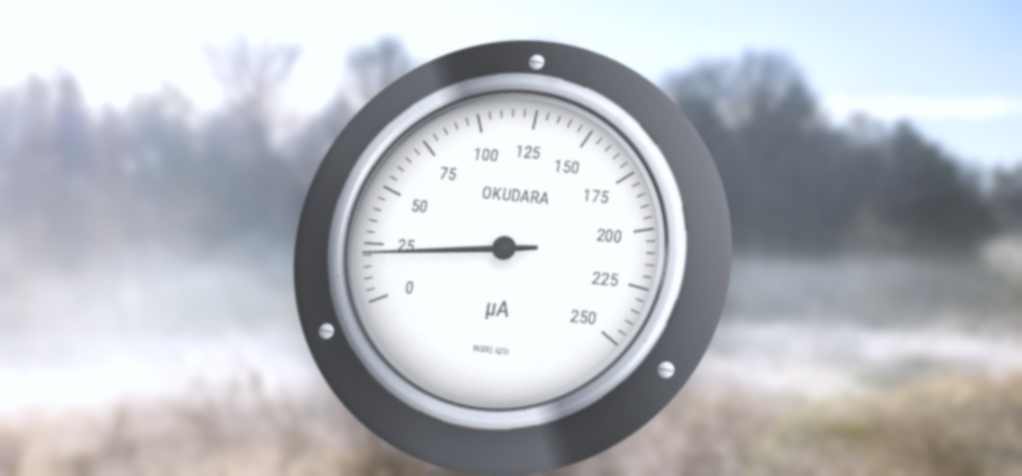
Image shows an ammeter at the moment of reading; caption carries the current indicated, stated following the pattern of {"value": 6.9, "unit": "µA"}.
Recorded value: {"value": 20, "unit": "µA"}
